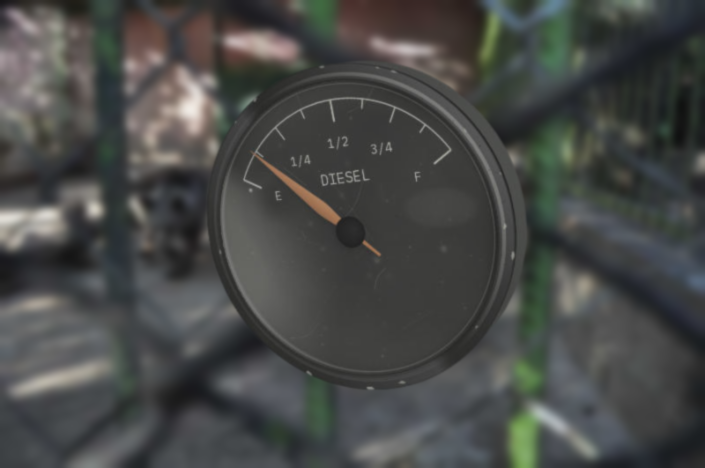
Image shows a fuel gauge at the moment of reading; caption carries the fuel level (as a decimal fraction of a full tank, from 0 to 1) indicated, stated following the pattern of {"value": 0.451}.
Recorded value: {"value": 0.125}
